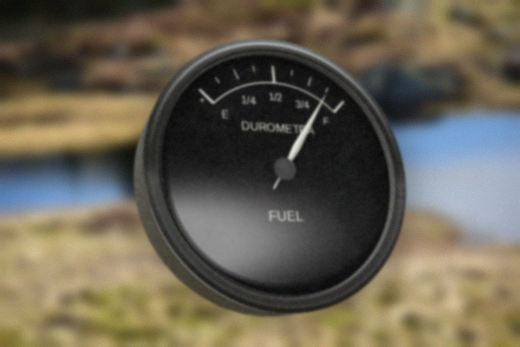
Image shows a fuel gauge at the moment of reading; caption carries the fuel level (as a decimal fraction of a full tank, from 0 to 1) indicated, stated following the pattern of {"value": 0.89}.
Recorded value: {"value": 0.875}
